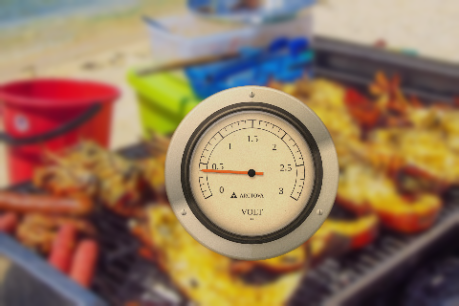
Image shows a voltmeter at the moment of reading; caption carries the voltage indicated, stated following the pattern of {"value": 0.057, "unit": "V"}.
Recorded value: {"value": 0.4, "unit": "V"}
